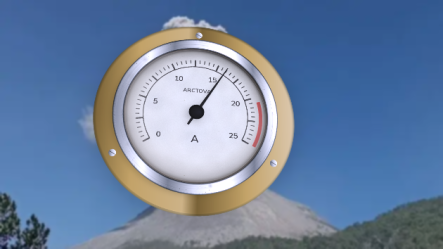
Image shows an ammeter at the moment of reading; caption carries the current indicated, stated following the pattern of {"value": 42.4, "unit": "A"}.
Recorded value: {"value": 16, "unit": "A"}
